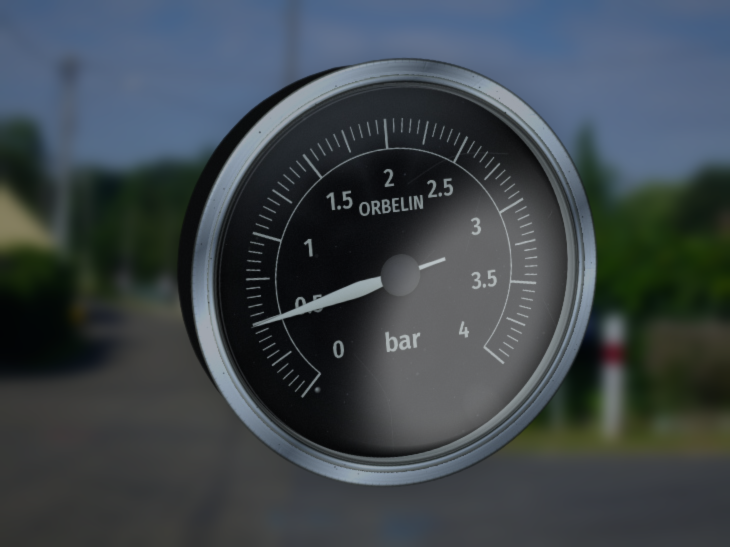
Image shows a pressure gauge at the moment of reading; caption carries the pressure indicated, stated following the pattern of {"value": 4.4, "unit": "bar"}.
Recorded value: {"value": 0.5, "unit": "bar"}
